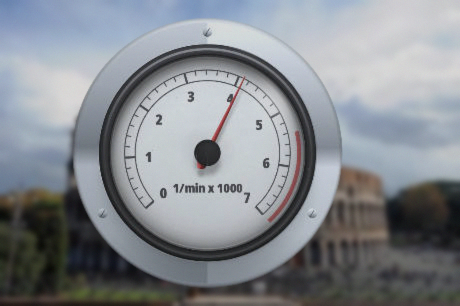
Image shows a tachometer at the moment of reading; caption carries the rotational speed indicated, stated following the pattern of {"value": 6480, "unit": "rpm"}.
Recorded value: {"value": 4100, "unit": "rpm"}
